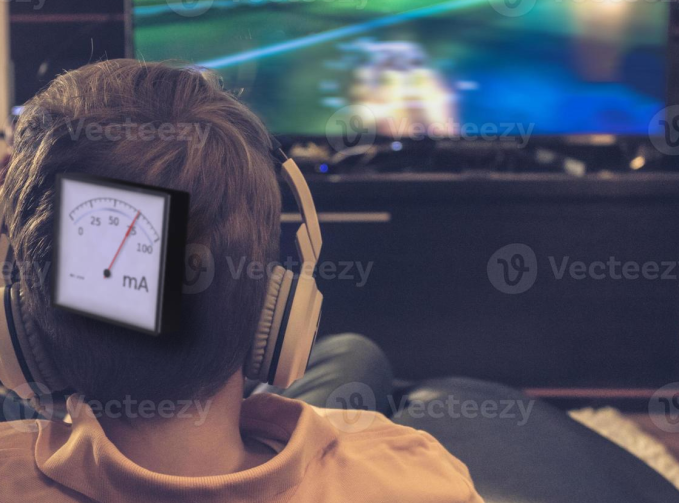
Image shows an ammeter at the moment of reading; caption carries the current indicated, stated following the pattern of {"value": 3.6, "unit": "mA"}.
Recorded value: {"value": 75, "unit": "mA"}
